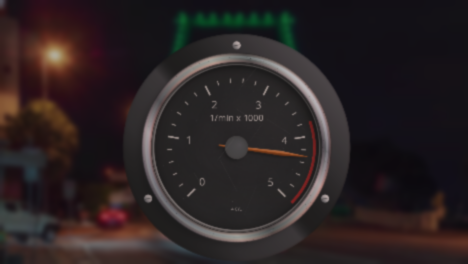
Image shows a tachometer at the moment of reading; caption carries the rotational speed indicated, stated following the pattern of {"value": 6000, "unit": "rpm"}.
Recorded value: {"value": 4300, "unit": "rpm"}
